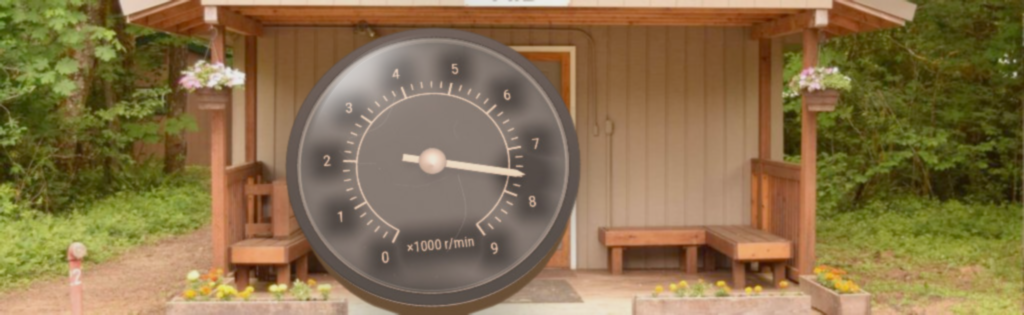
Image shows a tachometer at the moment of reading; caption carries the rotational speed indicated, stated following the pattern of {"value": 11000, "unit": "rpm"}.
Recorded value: {"value": 7600, "unit": "rpm"}
